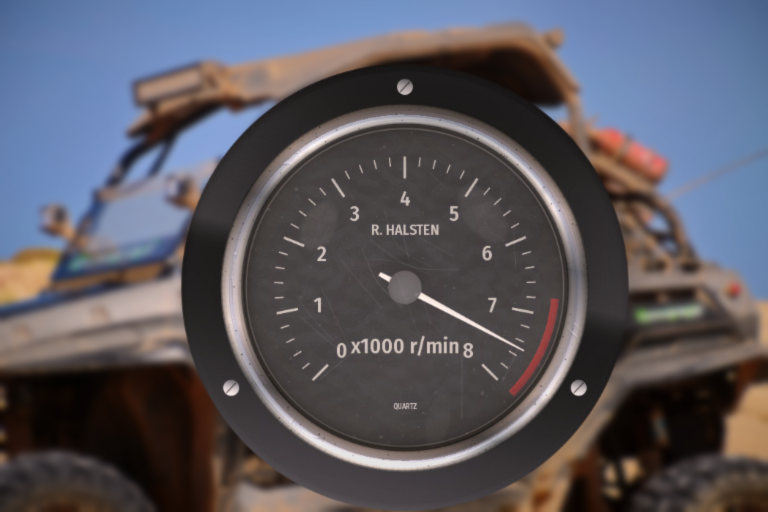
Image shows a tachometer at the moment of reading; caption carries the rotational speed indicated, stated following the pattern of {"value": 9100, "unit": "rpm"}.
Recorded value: {"value": 7500, "unit": "rpm"}
